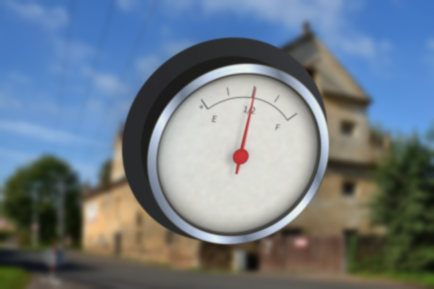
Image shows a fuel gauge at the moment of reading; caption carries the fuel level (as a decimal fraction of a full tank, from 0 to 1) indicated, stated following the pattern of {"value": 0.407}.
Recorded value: {"value": 0.5}
